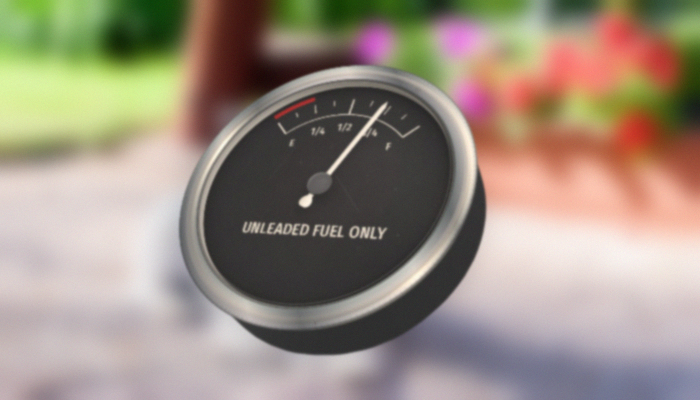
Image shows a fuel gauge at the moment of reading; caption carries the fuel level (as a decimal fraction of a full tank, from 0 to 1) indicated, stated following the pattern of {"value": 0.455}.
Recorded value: {"value": 0.75}
